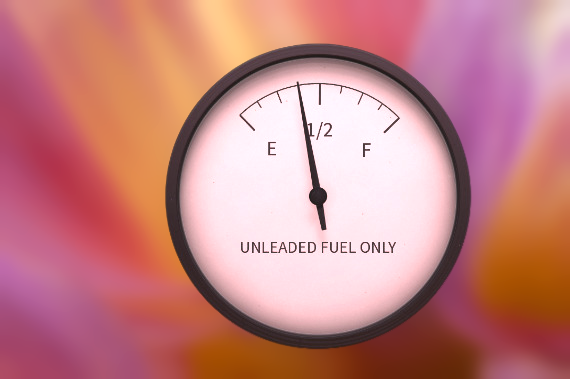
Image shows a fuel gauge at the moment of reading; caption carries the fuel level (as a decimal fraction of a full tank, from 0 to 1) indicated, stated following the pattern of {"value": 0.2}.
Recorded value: {"value": 0.375}
